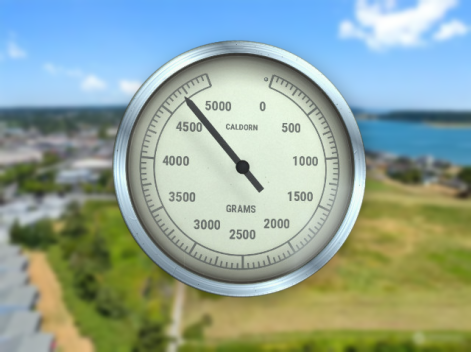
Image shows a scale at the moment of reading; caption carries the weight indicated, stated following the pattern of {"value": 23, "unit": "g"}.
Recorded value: {"value": 4700, "unit": "g"}
